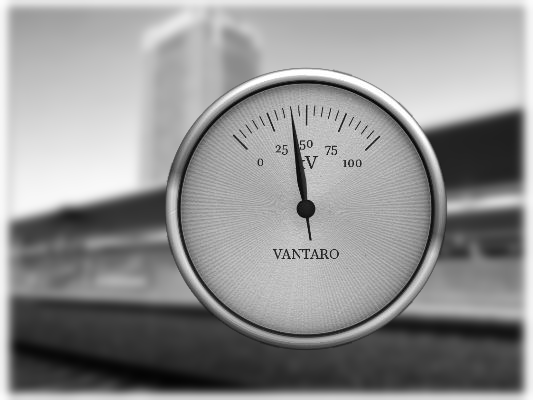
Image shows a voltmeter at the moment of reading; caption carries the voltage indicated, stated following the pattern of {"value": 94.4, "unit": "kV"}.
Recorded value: {"value": 40, "unit": "kV"}
